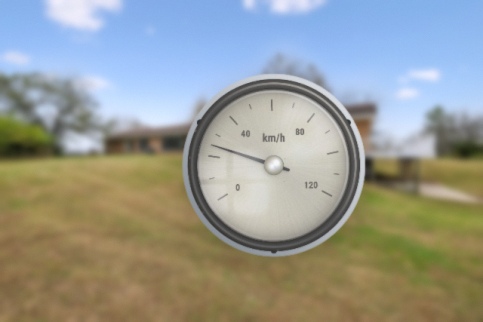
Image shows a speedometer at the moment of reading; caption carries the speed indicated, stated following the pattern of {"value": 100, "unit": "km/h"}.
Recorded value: {"value": 25, "unit": "km/h"}
